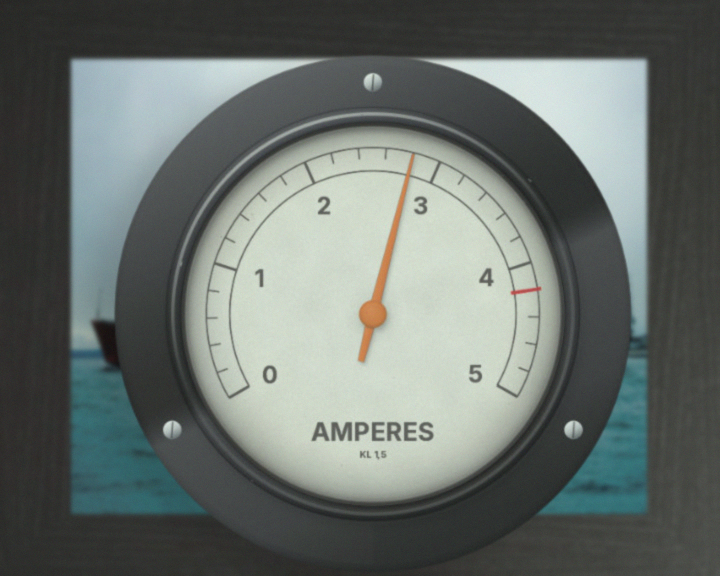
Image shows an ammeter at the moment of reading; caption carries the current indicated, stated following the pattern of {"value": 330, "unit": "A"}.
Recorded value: {"value": 2.8, "unit": "A"}
